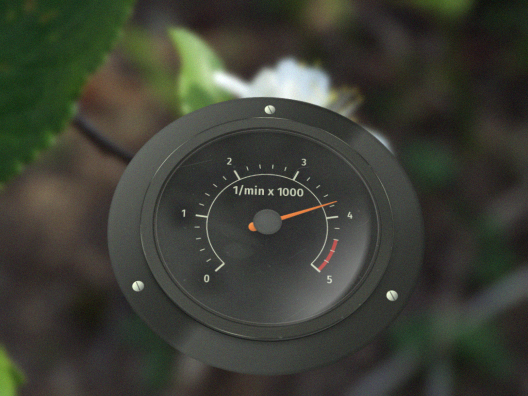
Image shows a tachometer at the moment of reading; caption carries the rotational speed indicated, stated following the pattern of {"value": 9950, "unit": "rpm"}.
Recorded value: {"value": 3800, "unit": "rpm"}
